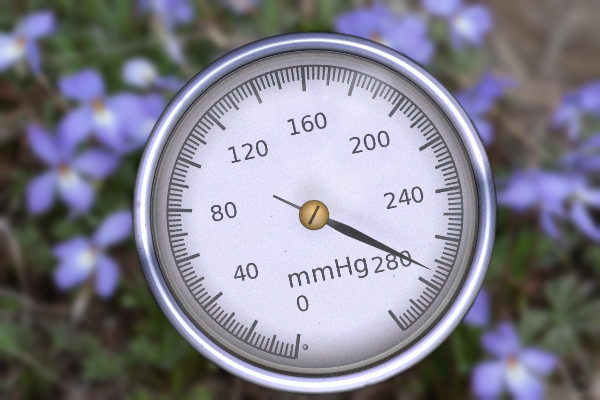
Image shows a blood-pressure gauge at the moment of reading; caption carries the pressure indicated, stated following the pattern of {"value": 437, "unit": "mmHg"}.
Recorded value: {"value": 274, "unit": "mmHg"}
